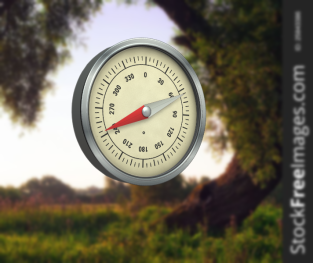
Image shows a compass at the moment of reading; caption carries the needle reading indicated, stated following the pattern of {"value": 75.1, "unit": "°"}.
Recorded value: {"value": 245, "unit": "°"}
